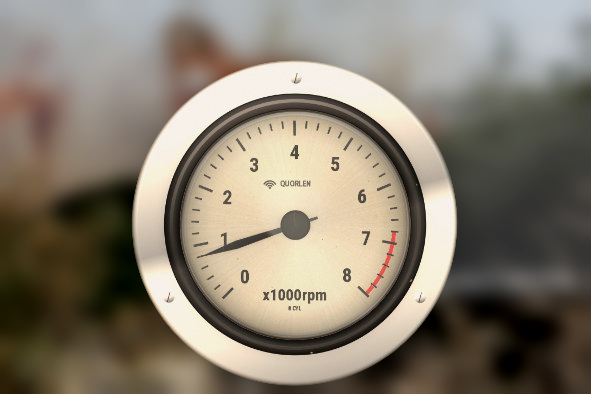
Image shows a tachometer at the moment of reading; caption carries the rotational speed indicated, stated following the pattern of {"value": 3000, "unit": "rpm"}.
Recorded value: {"value": 800, "unit": "rpm"}
